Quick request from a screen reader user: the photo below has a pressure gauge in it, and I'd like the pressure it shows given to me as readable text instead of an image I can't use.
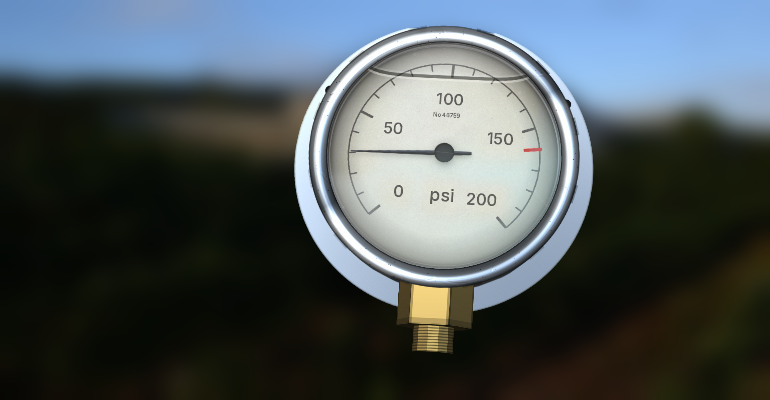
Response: 30 psi
